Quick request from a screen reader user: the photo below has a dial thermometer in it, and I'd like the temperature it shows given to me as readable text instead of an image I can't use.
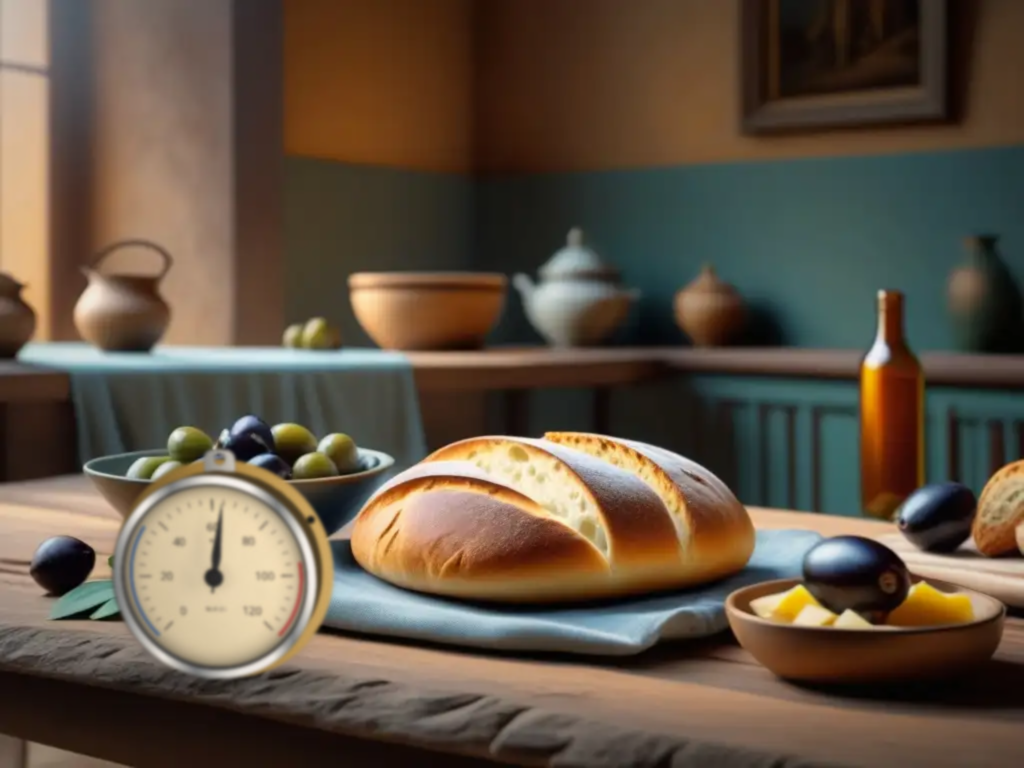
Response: 64 °C
